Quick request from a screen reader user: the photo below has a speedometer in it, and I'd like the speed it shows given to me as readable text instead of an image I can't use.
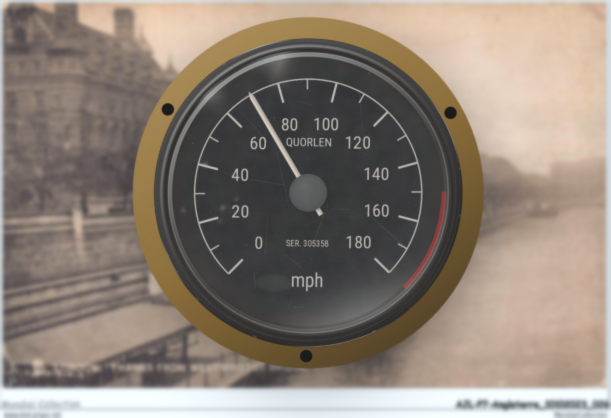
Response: 70 mph
